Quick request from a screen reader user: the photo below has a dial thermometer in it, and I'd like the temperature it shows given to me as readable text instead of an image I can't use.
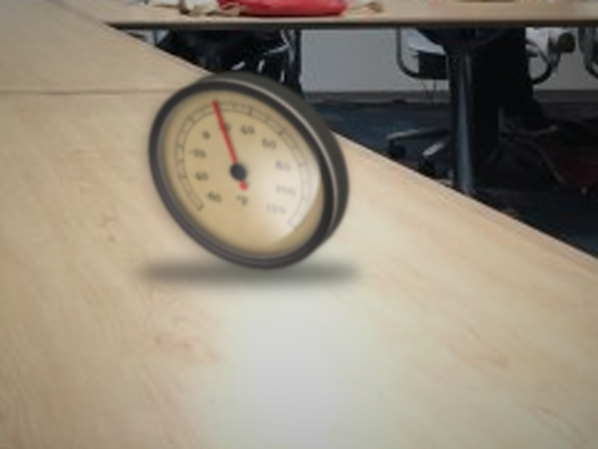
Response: 20 °F
